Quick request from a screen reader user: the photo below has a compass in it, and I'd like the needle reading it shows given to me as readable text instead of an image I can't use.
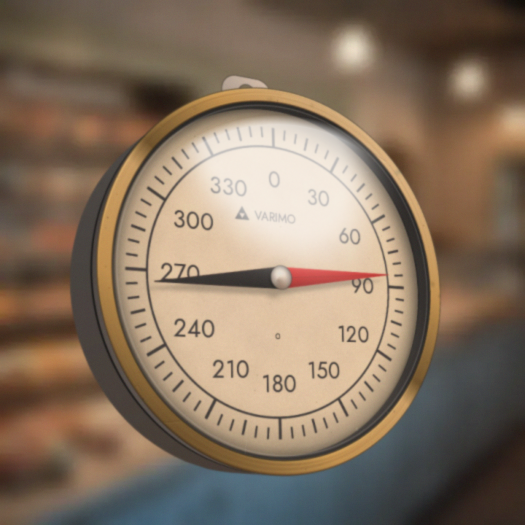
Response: 85 °
